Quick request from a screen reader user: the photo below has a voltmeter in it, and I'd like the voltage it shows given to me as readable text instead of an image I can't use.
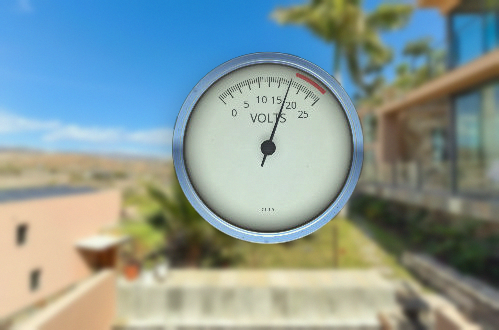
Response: 17.5 V
